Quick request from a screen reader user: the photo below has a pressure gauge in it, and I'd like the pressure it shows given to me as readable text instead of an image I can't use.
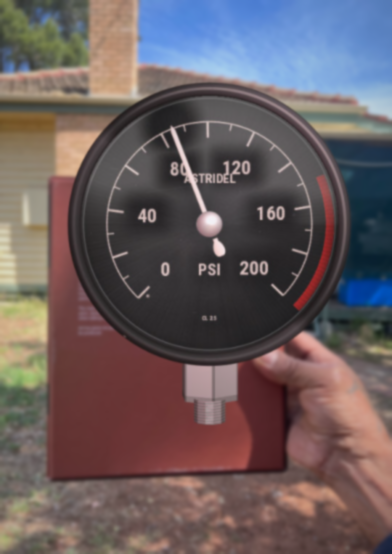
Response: 85 psi
